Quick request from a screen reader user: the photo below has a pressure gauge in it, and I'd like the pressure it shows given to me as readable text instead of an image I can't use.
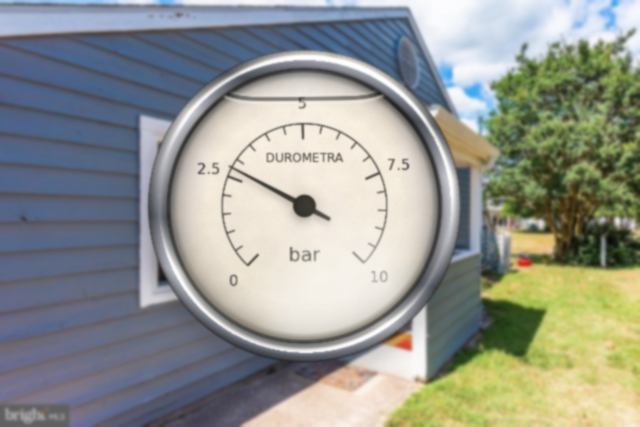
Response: 2.75 bar
